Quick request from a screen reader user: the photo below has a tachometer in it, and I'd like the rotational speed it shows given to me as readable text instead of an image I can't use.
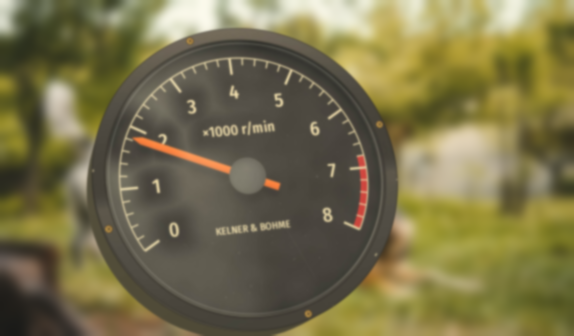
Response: 1800 rpm
